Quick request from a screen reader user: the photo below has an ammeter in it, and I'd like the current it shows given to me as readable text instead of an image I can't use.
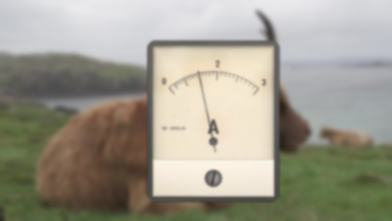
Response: 1.5 A
